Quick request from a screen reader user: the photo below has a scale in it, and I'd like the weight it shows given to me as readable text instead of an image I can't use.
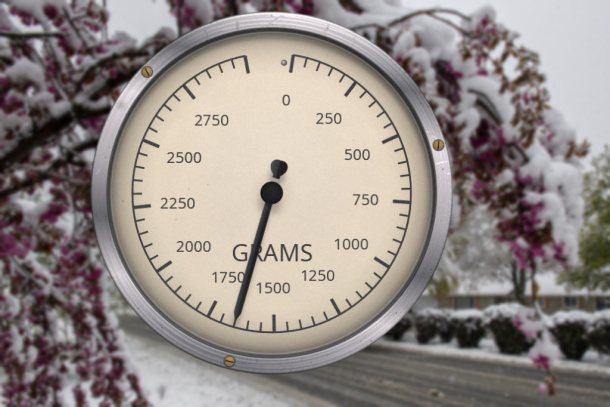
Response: 1650 g
